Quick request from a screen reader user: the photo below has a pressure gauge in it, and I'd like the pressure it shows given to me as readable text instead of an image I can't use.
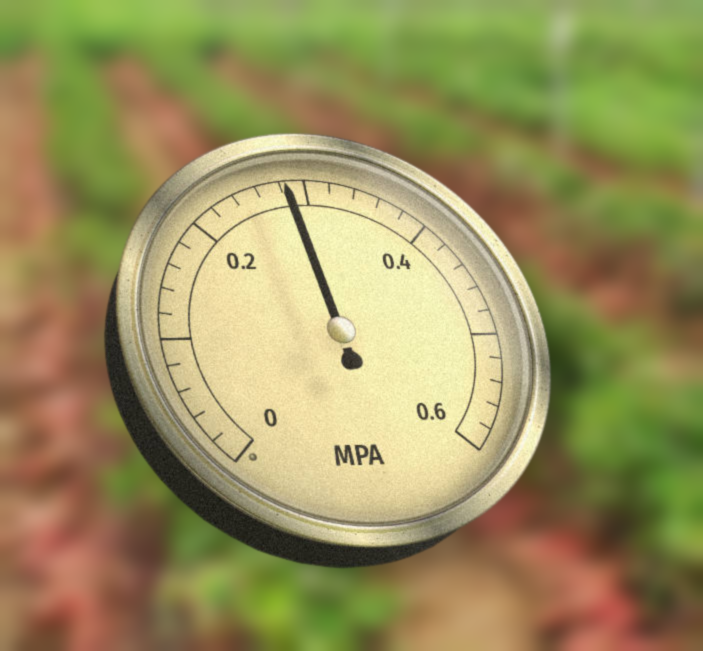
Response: 0.28 MPa
